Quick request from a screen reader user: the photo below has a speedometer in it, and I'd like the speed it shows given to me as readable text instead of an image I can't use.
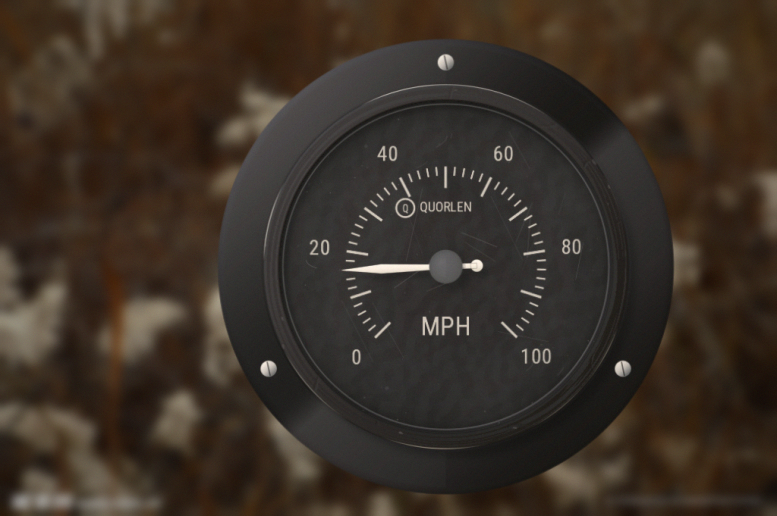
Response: 16 mph
